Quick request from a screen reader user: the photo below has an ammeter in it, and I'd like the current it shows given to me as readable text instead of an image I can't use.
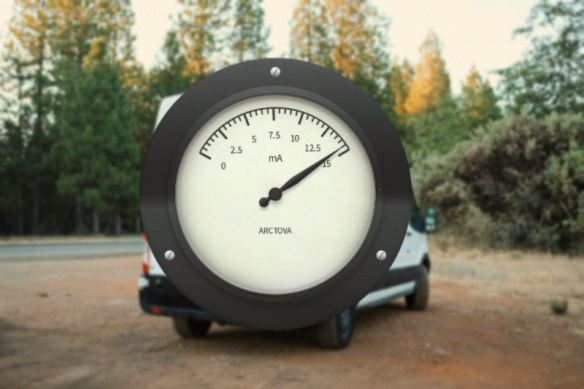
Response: 14.5 mA
